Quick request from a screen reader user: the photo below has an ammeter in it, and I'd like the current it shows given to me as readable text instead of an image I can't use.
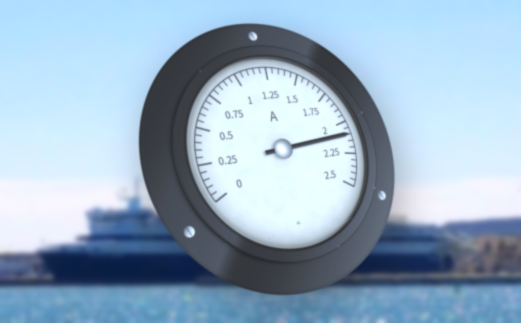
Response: 2.1 A
